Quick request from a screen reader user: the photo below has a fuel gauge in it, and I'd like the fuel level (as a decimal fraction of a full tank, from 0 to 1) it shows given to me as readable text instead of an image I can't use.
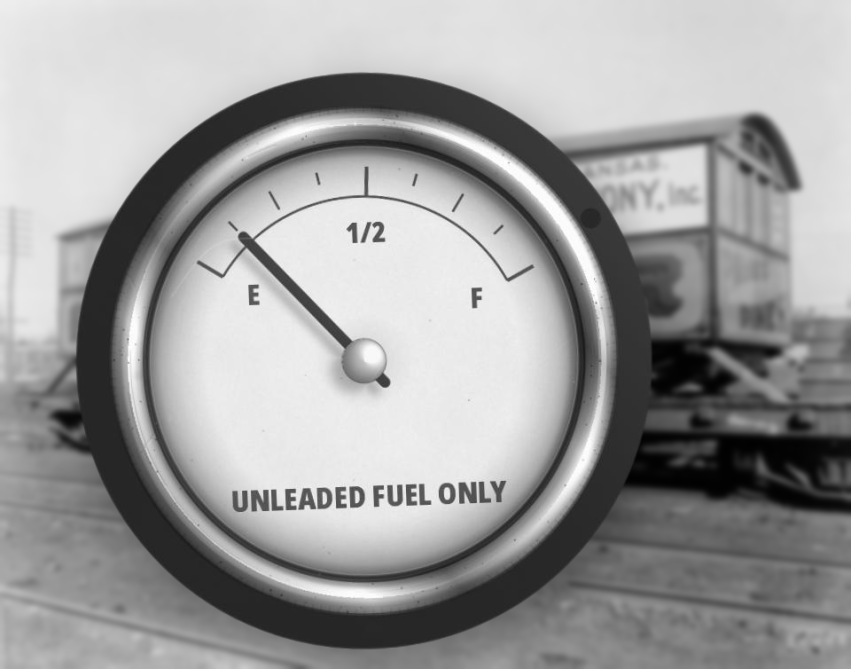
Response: 0.125
